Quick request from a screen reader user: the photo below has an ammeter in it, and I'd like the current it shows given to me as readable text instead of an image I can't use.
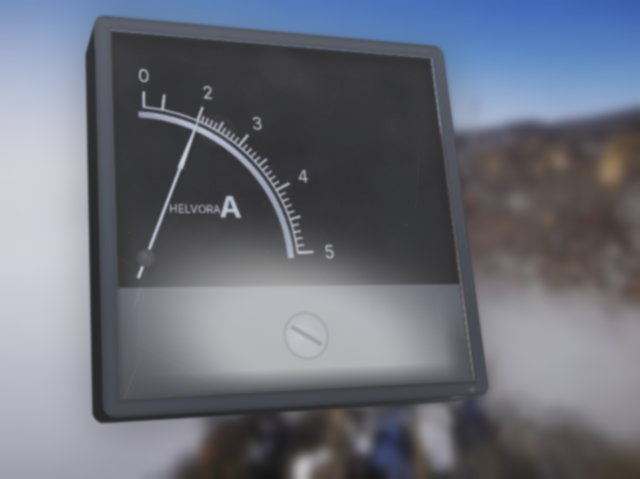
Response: 2 A
